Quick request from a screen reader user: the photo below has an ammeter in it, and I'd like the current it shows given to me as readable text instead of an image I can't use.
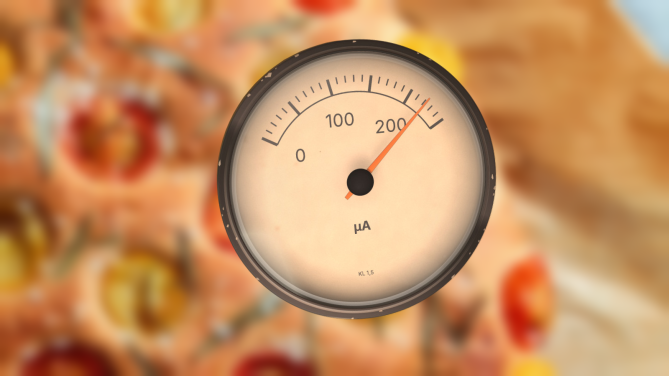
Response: 220 µA
